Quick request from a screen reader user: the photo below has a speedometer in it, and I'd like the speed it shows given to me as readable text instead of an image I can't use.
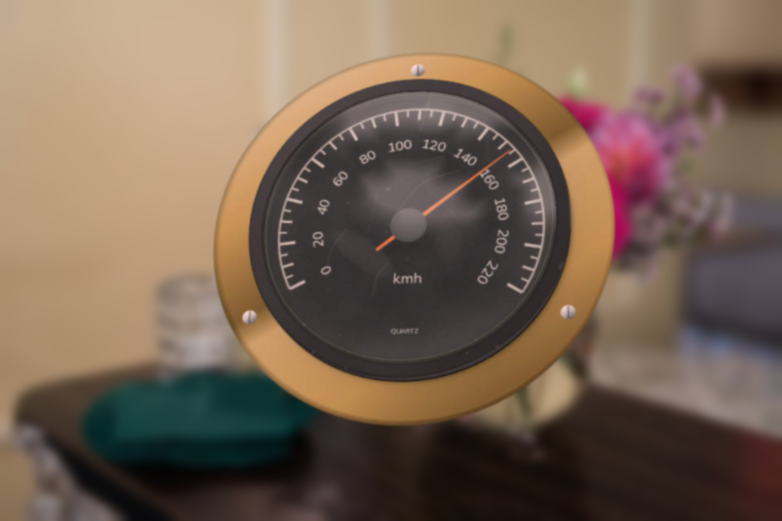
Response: 155 km/h
